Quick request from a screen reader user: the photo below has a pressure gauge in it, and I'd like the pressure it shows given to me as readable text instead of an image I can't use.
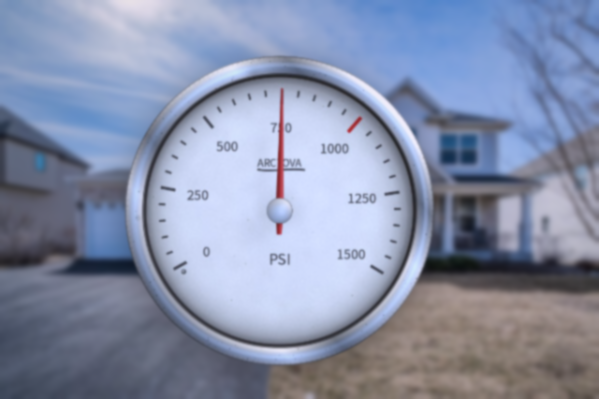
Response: 750 psi
